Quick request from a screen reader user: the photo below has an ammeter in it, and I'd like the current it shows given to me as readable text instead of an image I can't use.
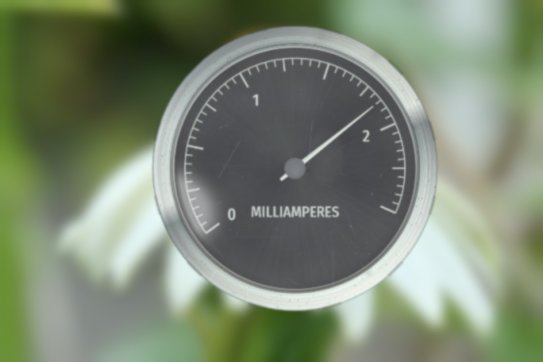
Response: 1.85 mA
